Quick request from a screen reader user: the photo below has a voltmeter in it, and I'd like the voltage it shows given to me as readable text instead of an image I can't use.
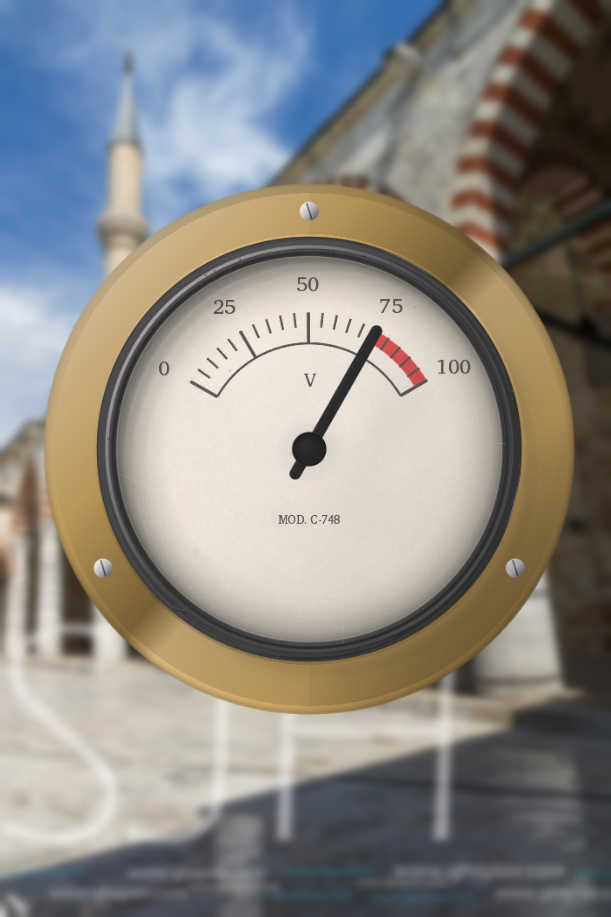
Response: 75 V
